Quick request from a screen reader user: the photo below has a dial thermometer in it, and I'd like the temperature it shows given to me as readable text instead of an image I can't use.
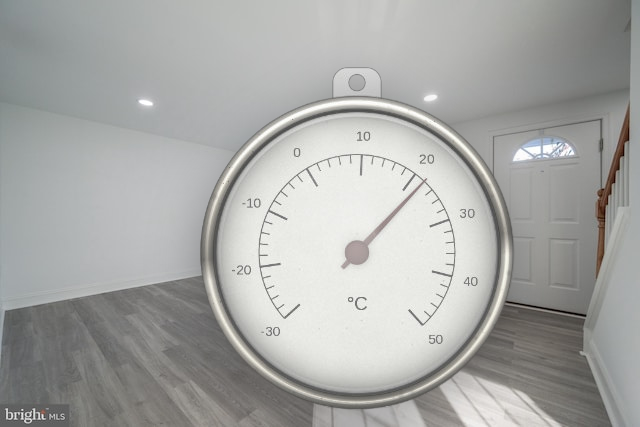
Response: 22 °C
